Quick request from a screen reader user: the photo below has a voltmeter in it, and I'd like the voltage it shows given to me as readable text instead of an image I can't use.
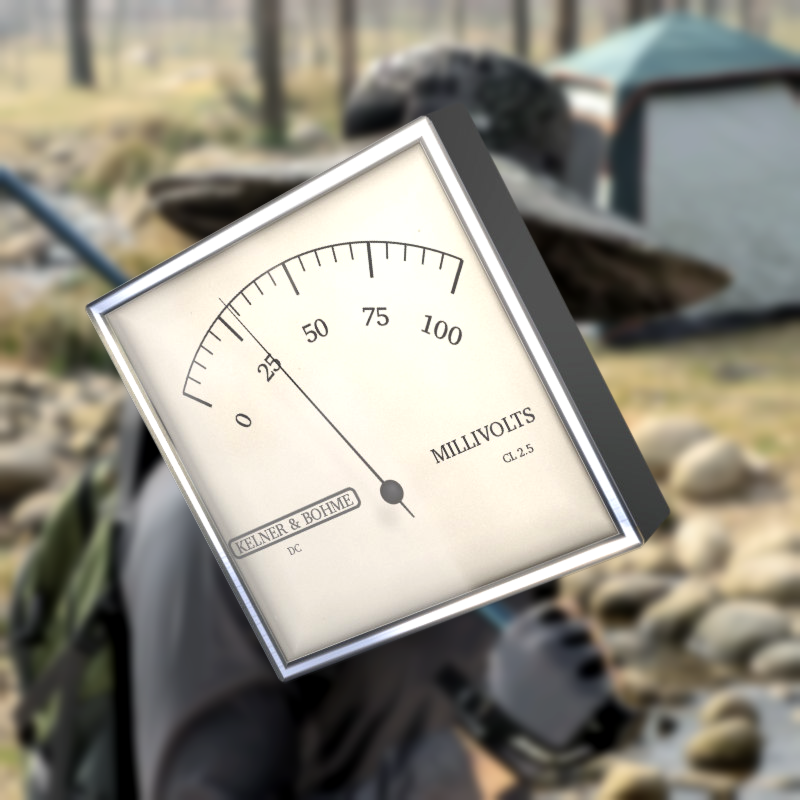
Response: 30 mV
